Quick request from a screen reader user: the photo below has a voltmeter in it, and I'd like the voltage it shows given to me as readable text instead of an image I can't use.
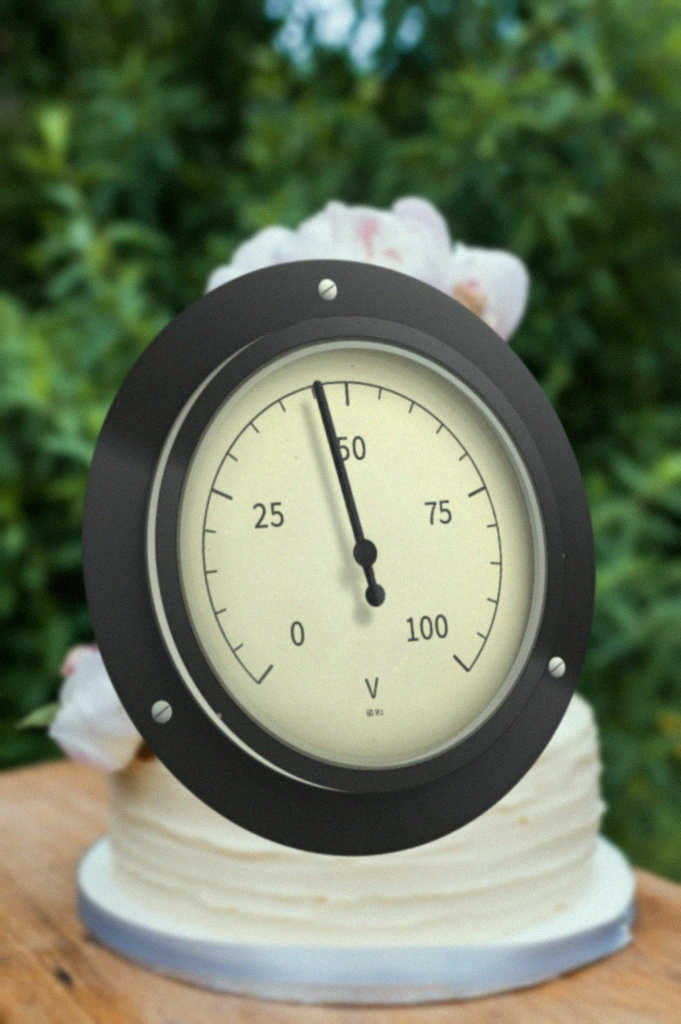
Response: 45 V
